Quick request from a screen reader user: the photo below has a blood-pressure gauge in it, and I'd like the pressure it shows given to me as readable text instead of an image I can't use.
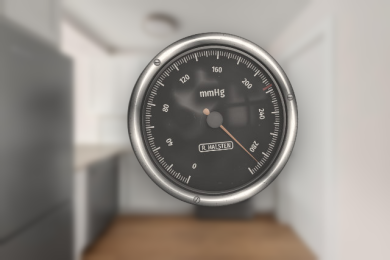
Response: 290 mmHg
